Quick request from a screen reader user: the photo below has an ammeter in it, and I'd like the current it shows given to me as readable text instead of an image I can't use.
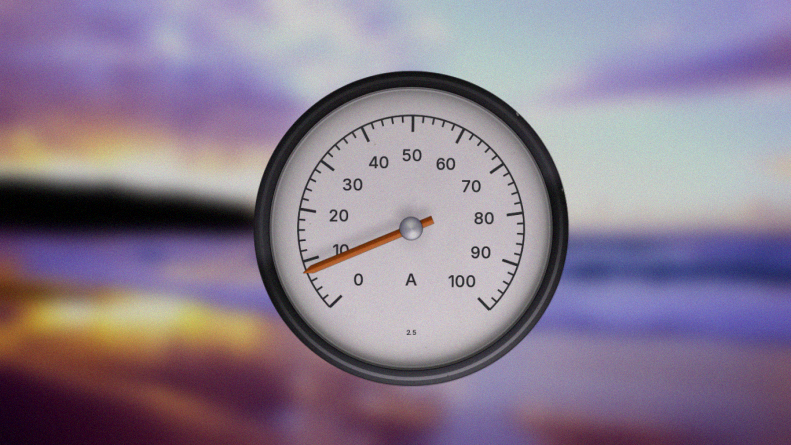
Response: 8 A
